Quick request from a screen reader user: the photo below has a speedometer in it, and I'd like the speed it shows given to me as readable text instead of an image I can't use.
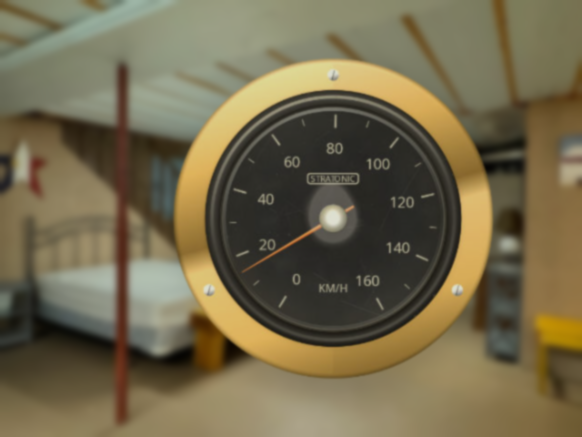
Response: 15 km/h
